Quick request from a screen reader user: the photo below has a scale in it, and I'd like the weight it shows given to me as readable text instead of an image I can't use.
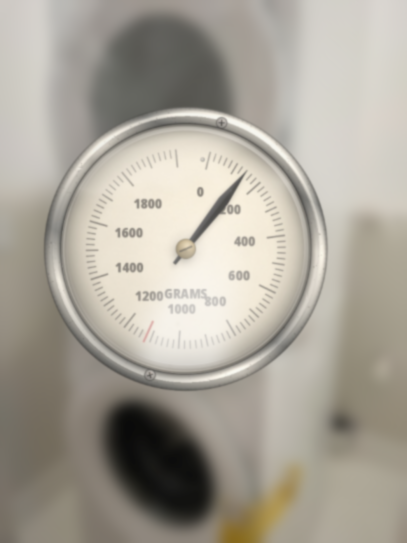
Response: 140 g
